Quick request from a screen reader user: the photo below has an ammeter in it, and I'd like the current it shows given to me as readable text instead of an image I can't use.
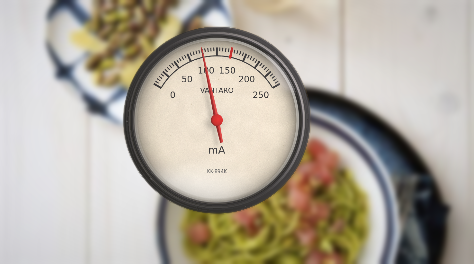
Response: 100 mA
